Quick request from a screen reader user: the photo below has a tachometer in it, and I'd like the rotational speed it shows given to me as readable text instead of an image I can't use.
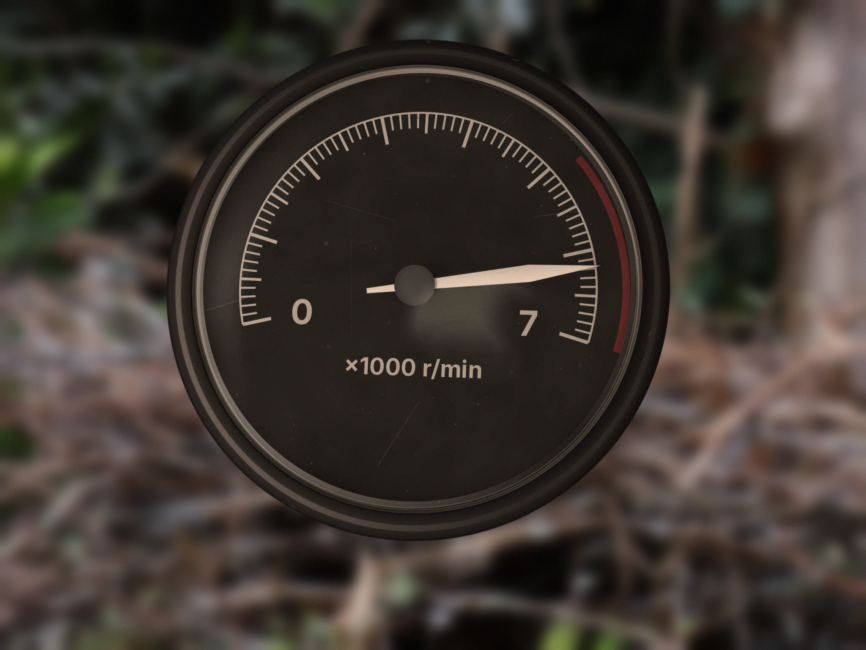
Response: 6200 rpm
